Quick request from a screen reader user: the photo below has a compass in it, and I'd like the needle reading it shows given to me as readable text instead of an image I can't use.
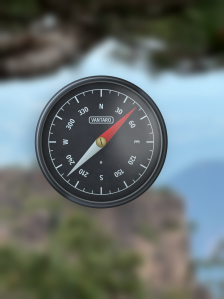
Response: 45 °
